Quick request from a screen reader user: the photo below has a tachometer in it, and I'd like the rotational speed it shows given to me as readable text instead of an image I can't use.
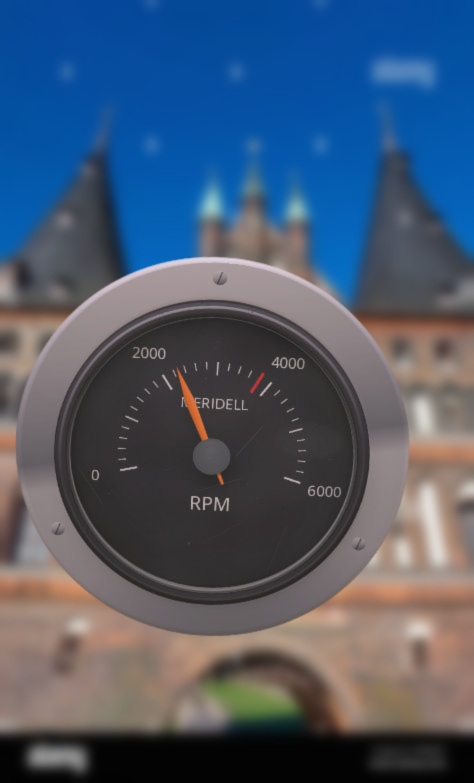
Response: 2300 rpm
